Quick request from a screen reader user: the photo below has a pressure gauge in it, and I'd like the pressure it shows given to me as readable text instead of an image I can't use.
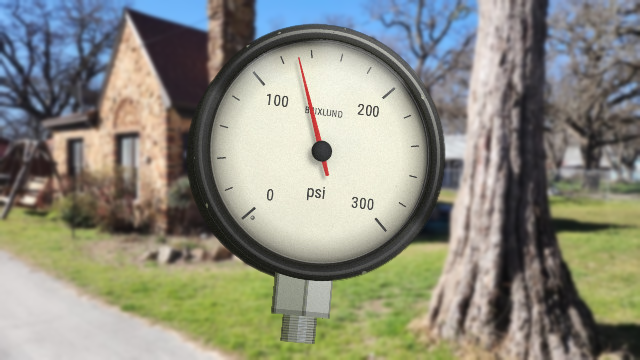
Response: 130 psi
